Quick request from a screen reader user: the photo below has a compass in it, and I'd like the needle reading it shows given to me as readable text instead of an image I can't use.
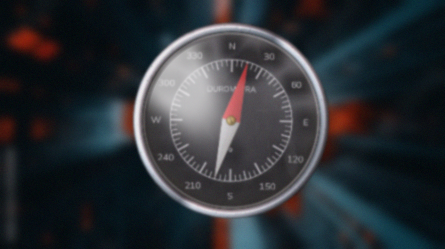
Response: 15 °
